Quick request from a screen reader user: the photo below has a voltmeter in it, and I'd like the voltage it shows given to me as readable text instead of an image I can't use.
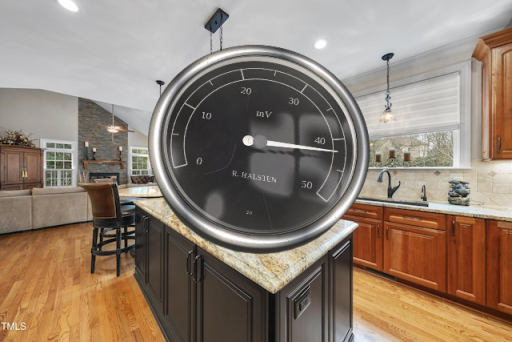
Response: 42.5 mV
